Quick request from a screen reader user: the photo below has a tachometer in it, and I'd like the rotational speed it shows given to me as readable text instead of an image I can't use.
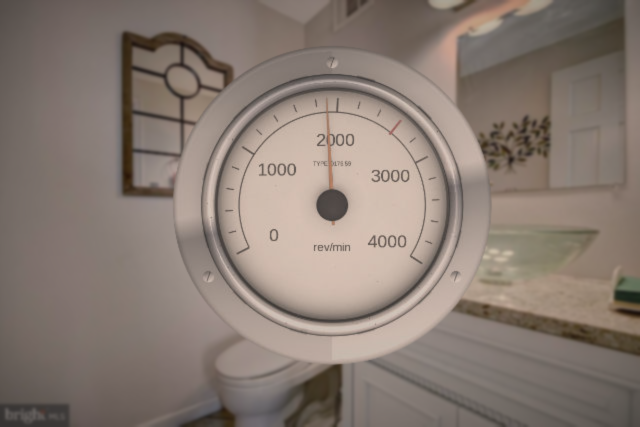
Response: 1900 rpm
